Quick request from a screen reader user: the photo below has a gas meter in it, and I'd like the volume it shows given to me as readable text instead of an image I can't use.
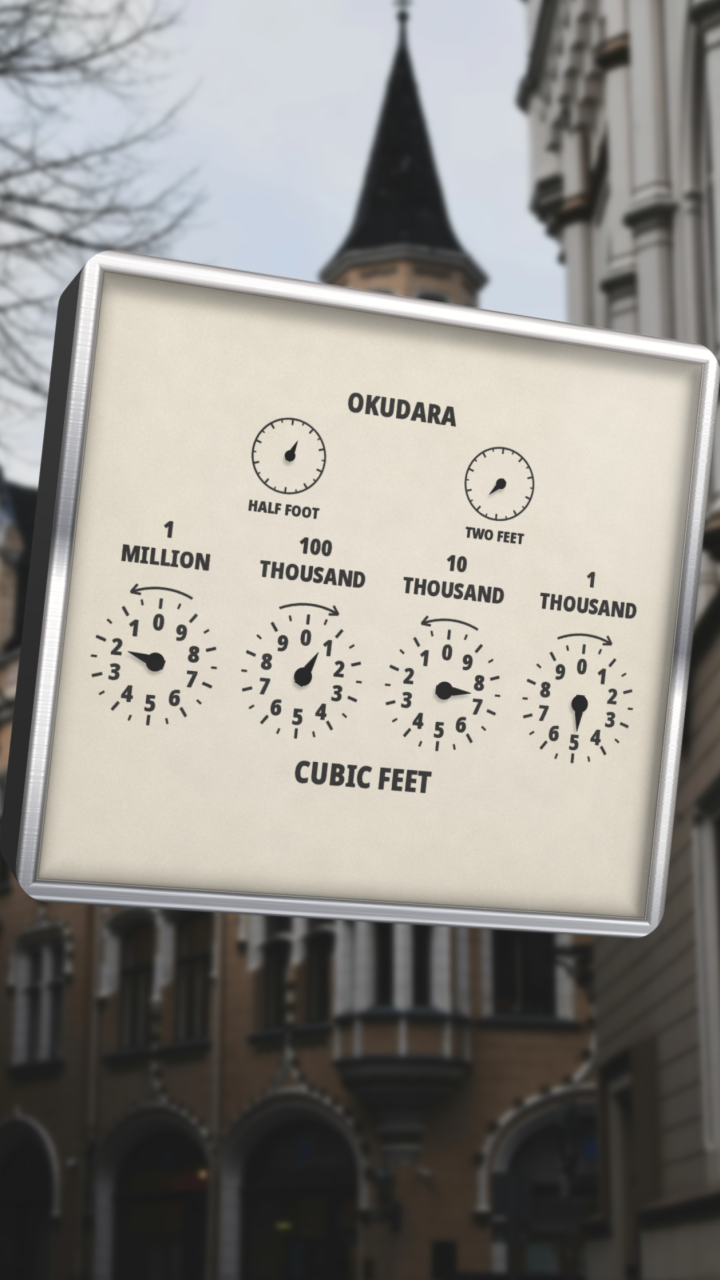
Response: 207500 ft³
